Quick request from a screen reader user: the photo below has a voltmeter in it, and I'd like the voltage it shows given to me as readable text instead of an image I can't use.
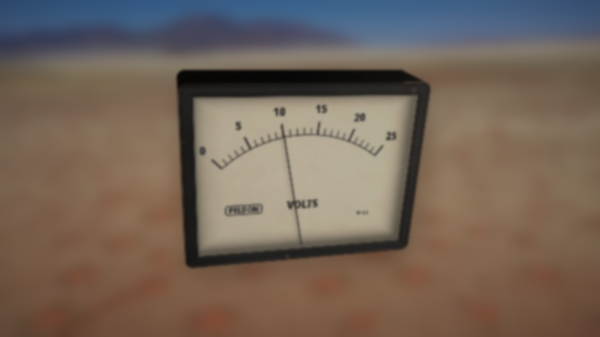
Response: 10 V
